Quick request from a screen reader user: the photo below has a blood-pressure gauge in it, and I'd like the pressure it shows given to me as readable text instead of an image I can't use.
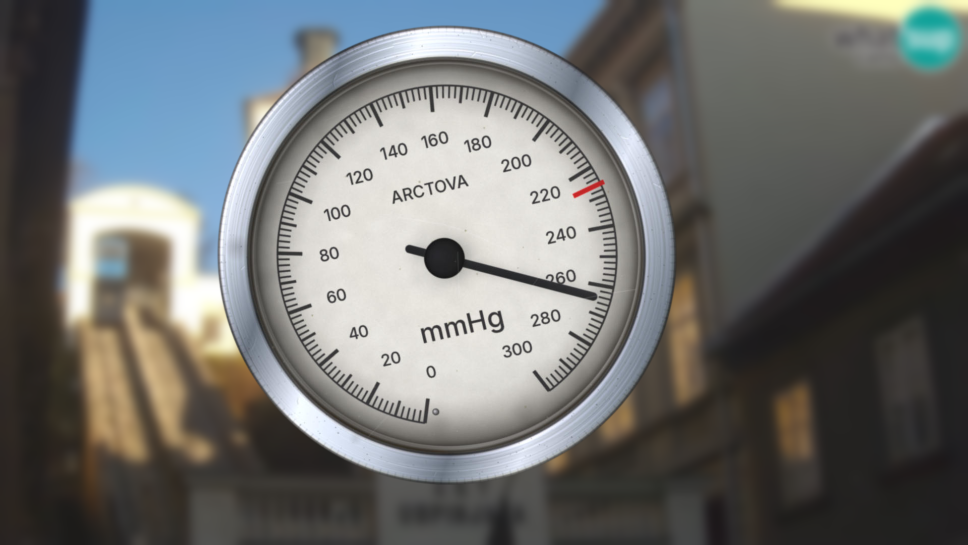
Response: 264 mmHg
